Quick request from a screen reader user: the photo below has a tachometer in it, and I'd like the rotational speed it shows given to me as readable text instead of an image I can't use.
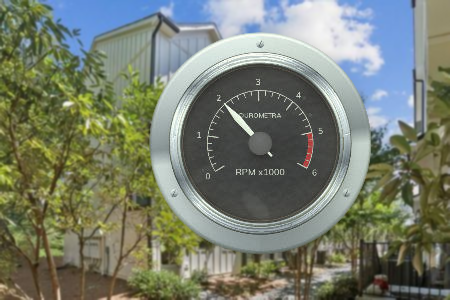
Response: 2000 rpm
